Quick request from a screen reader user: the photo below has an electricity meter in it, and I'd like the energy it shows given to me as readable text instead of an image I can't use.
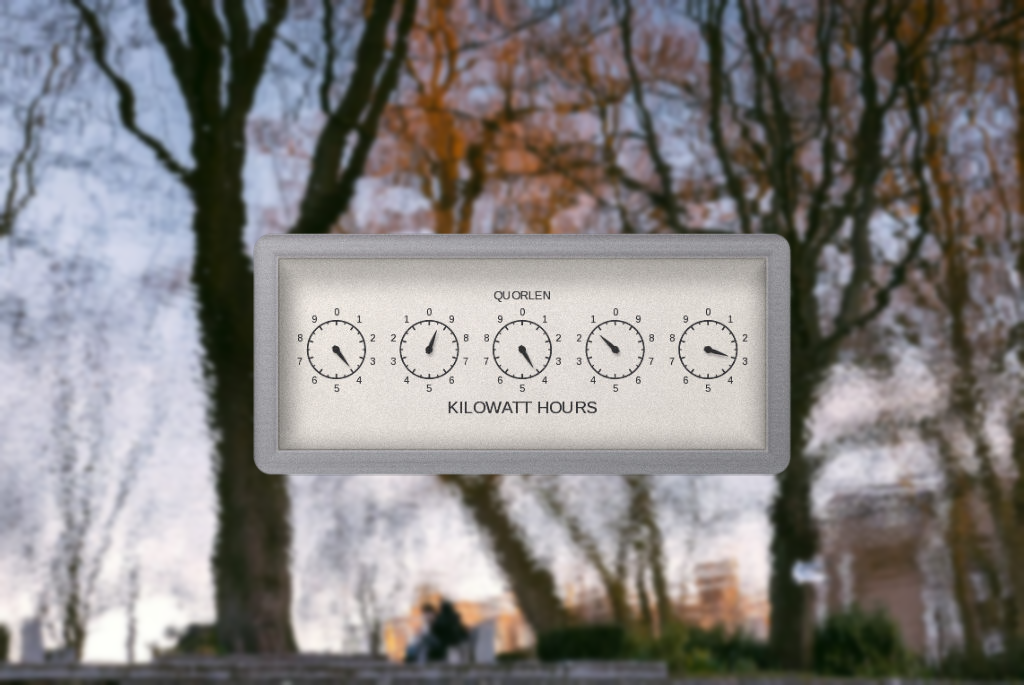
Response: 39413 kWh
